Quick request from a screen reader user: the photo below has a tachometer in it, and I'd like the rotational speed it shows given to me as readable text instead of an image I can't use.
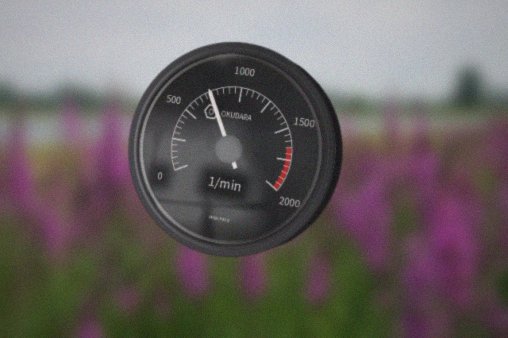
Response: 750 rpm
